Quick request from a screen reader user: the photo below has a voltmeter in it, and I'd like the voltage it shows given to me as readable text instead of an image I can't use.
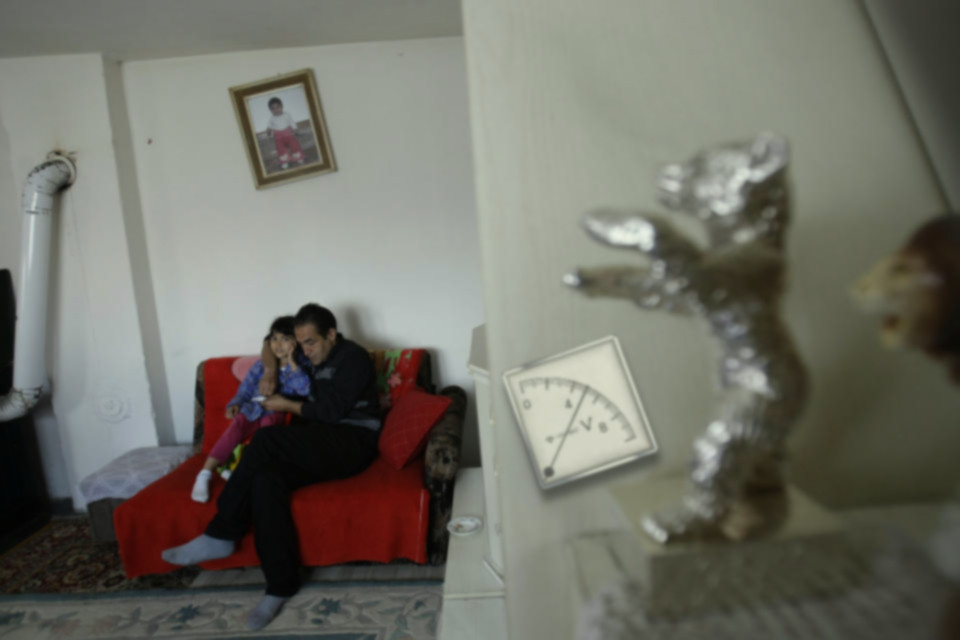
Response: 5 V
